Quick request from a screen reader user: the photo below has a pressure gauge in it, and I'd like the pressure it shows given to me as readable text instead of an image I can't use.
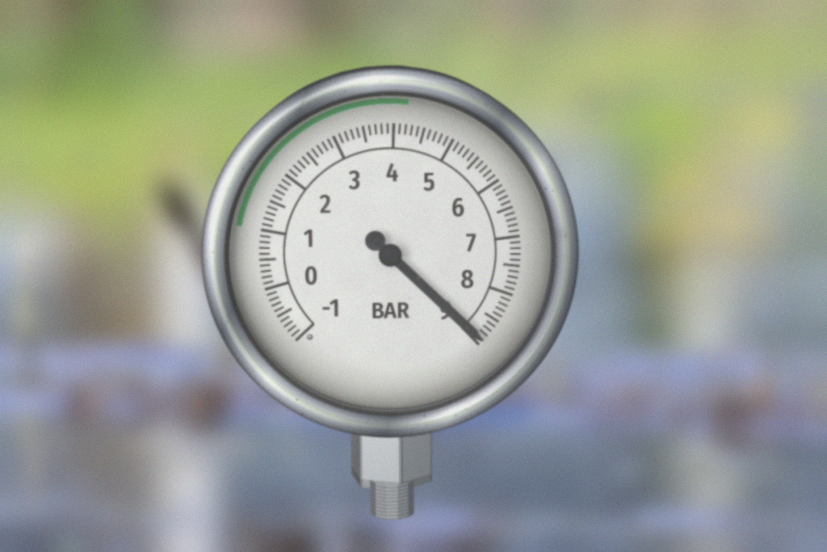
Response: 8.9 bar
